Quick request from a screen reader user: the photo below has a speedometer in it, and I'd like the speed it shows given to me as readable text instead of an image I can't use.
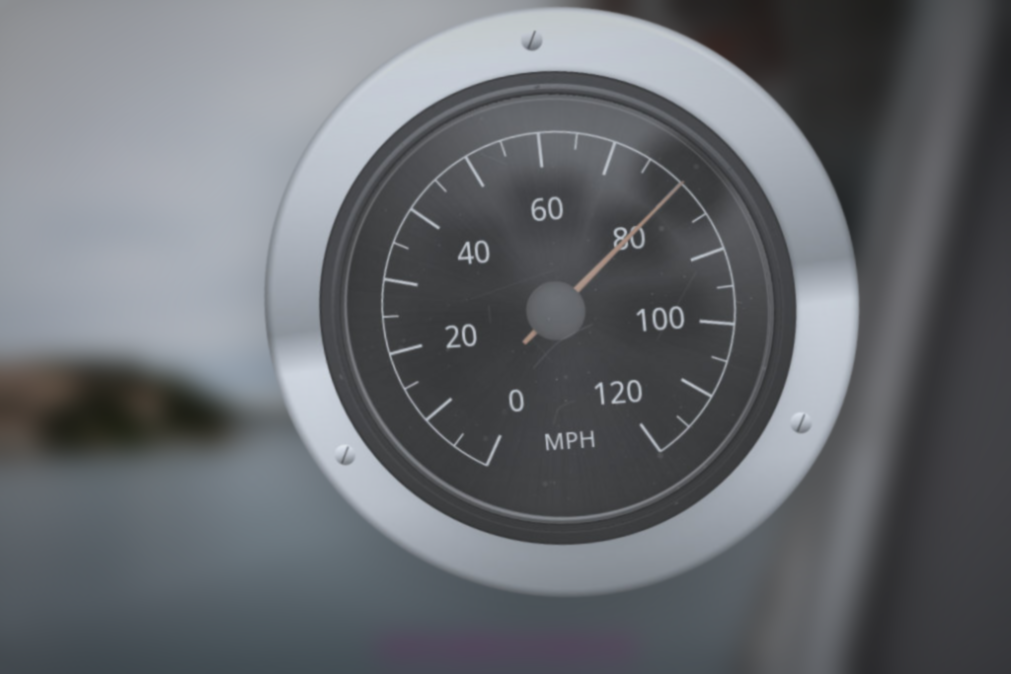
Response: 80 mph
